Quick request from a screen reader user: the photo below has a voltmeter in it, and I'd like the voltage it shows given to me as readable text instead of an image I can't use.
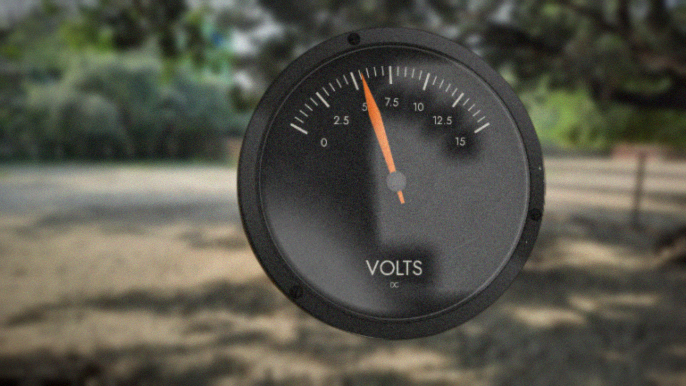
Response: 5.5 V
